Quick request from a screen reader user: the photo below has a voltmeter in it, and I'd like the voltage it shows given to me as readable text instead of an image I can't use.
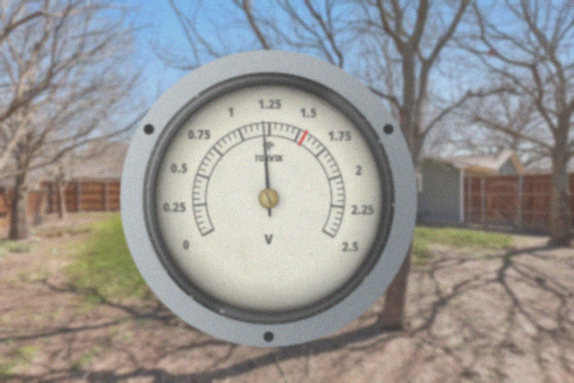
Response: 1.2 V
